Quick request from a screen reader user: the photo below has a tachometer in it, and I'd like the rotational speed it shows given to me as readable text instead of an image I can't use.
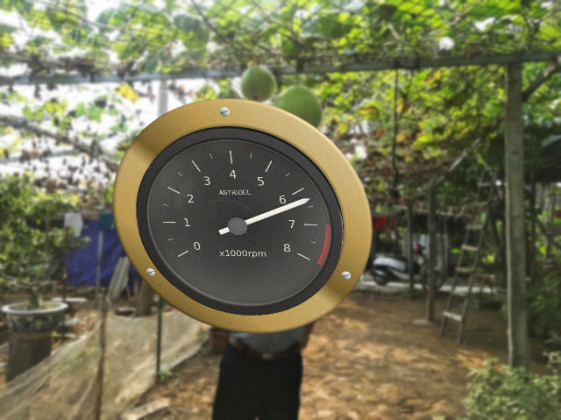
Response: 6250 rpm
